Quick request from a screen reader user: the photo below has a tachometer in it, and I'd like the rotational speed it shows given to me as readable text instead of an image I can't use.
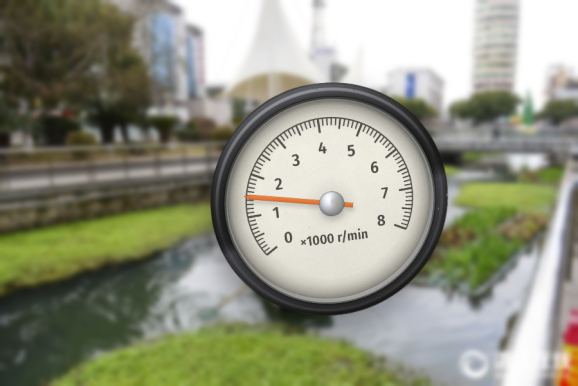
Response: 1500 rpm
